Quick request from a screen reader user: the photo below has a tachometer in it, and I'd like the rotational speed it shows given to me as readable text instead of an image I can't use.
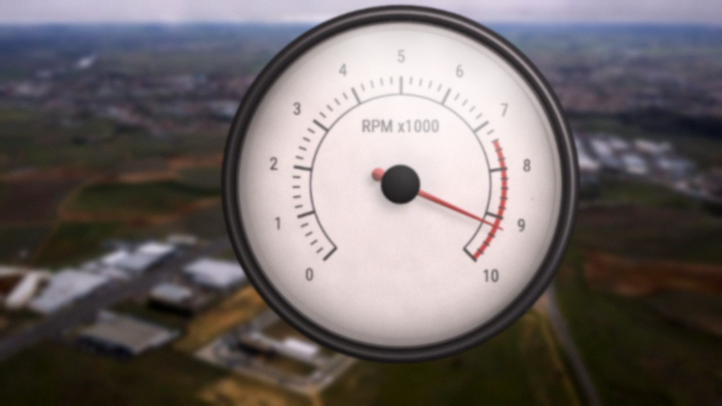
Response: 9200 rpm
